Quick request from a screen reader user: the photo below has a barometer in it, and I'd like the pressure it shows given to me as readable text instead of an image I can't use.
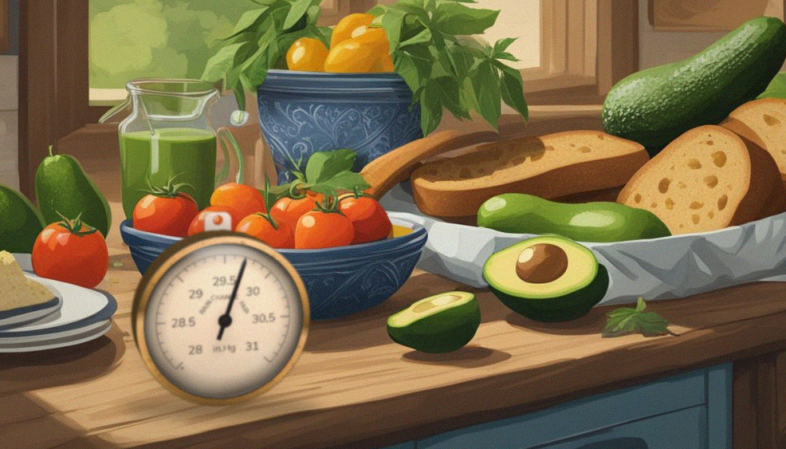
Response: 29.7 inHg
